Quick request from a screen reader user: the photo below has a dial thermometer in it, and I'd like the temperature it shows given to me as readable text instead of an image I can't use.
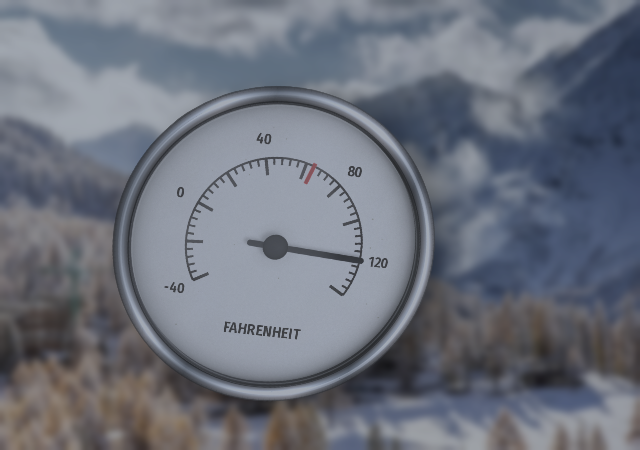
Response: 120 °F
